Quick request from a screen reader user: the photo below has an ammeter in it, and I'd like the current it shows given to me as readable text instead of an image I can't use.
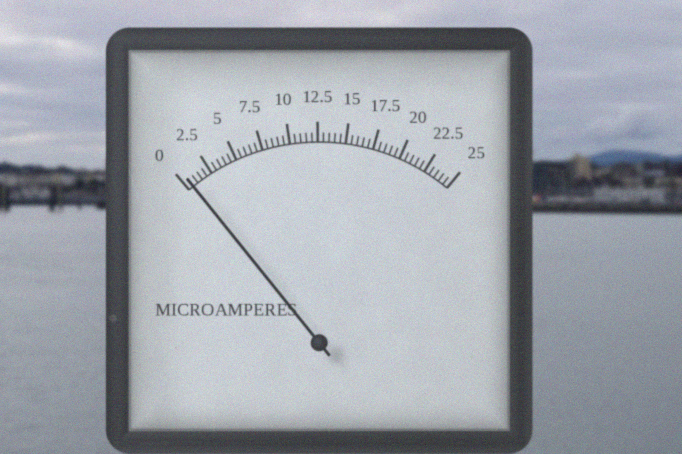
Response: 0.5 µA
